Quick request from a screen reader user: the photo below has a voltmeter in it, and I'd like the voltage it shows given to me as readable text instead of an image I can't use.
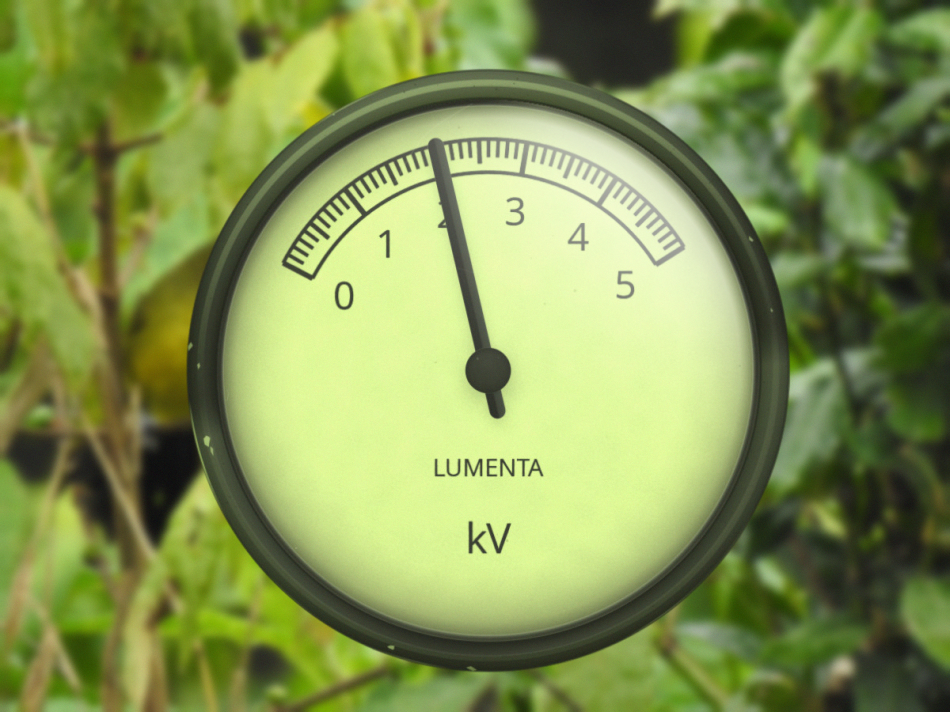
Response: 2.05 kV
